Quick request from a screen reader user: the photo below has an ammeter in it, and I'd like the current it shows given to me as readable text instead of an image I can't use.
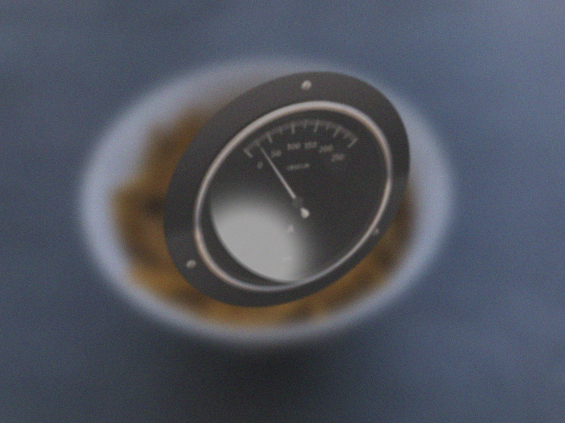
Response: 25 A
